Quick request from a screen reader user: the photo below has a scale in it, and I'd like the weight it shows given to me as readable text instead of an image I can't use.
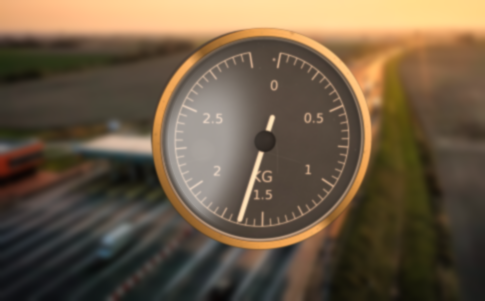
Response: 1.65 kg
